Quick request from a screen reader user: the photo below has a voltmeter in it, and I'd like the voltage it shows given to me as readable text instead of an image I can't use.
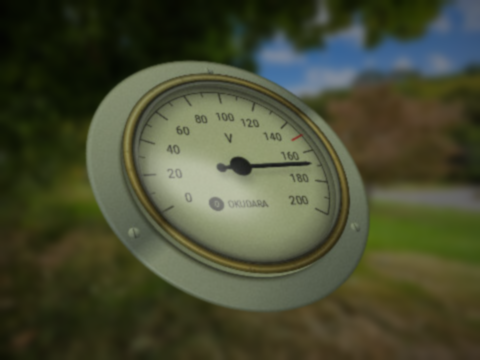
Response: 170 V
